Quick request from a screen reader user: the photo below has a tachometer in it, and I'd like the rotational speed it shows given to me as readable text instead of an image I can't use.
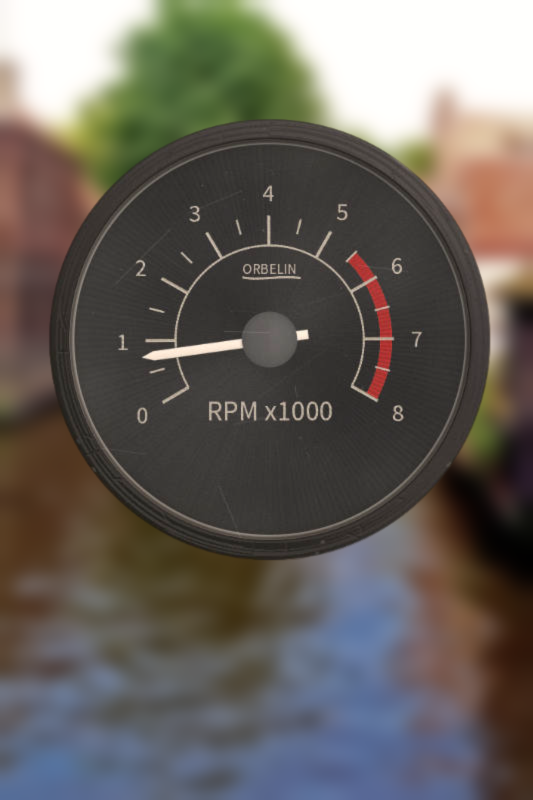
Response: 750 rpm
